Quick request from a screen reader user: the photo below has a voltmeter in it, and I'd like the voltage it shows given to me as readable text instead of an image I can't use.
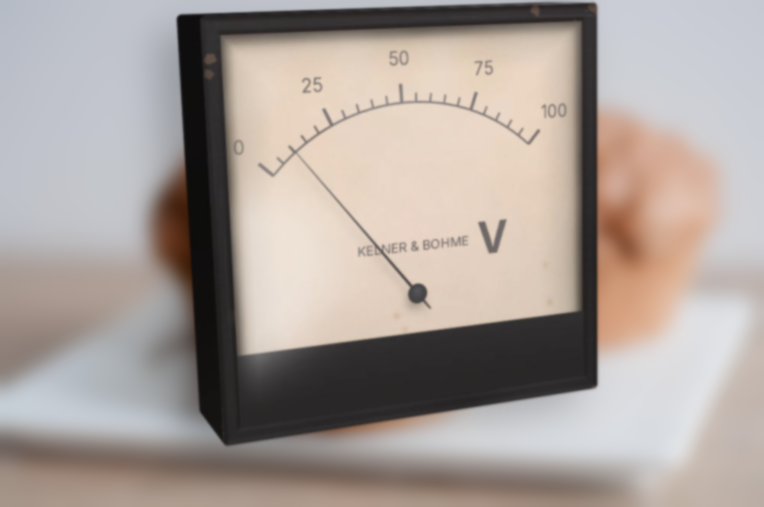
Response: 10 V
